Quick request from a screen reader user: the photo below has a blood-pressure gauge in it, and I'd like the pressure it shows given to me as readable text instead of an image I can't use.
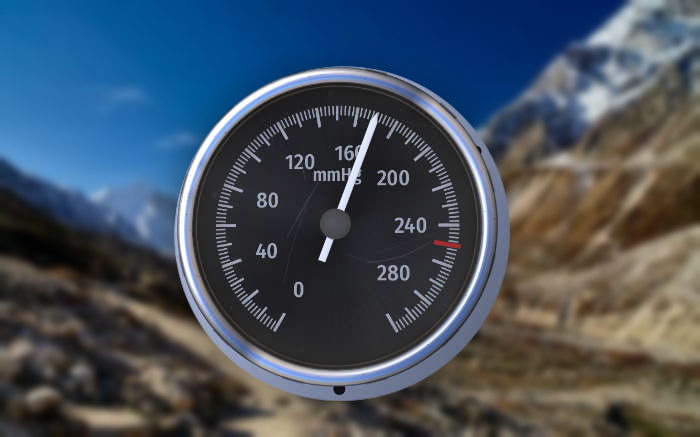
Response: 170 mmHg
